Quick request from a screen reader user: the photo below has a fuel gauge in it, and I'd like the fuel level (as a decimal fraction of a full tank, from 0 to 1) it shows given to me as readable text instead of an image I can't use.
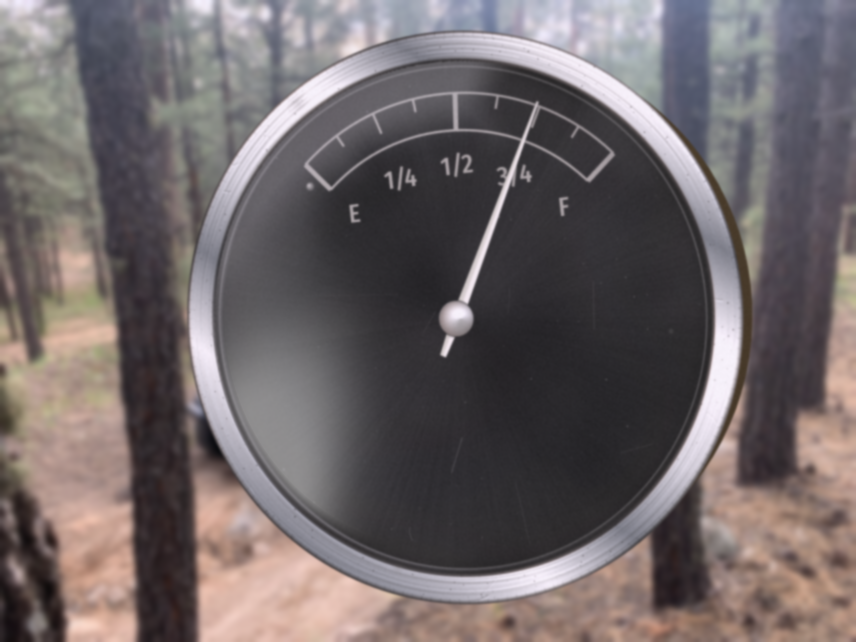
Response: 0.75
